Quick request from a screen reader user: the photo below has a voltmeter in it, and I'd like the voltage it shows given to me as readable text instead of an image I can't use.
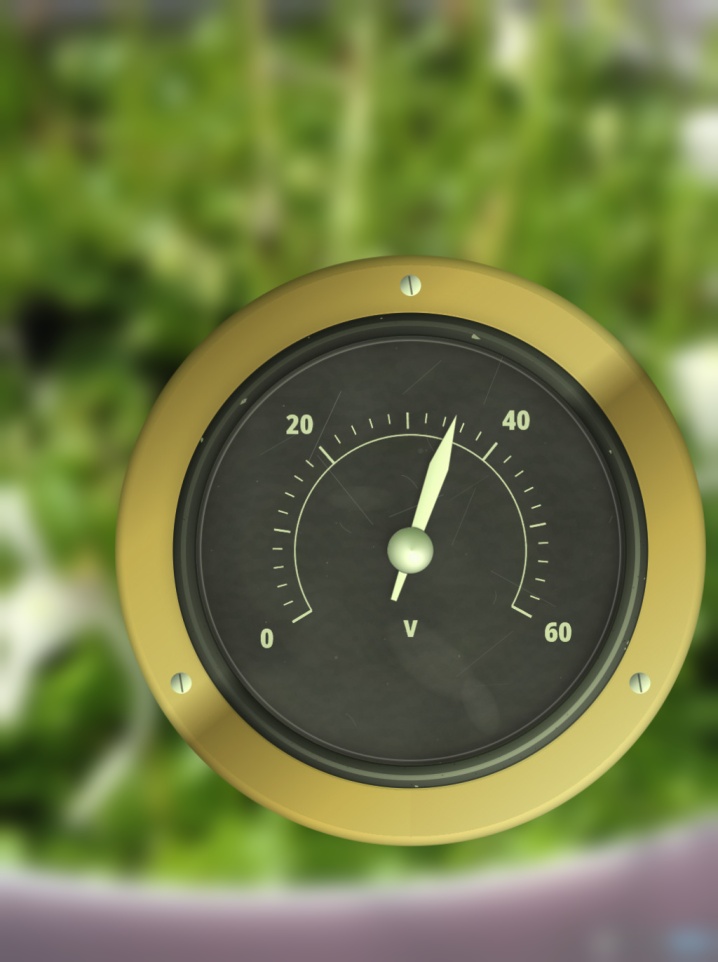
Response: 35 V
